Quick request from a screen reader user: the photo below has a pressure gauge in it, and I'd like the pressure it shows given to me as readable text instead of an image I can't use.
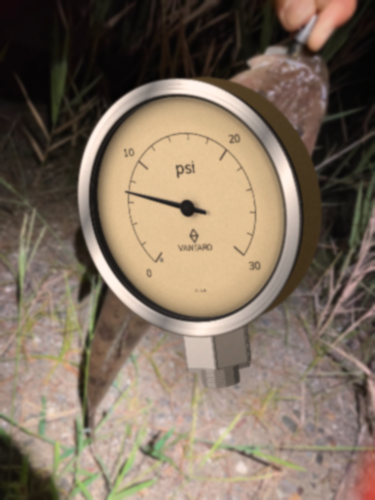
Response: 7 psi
